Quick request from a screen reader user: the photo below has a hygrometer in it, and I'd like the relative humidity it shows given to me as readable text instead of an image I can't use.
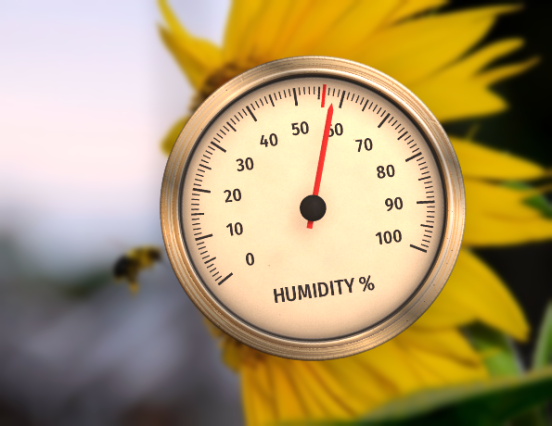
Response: 58 %
